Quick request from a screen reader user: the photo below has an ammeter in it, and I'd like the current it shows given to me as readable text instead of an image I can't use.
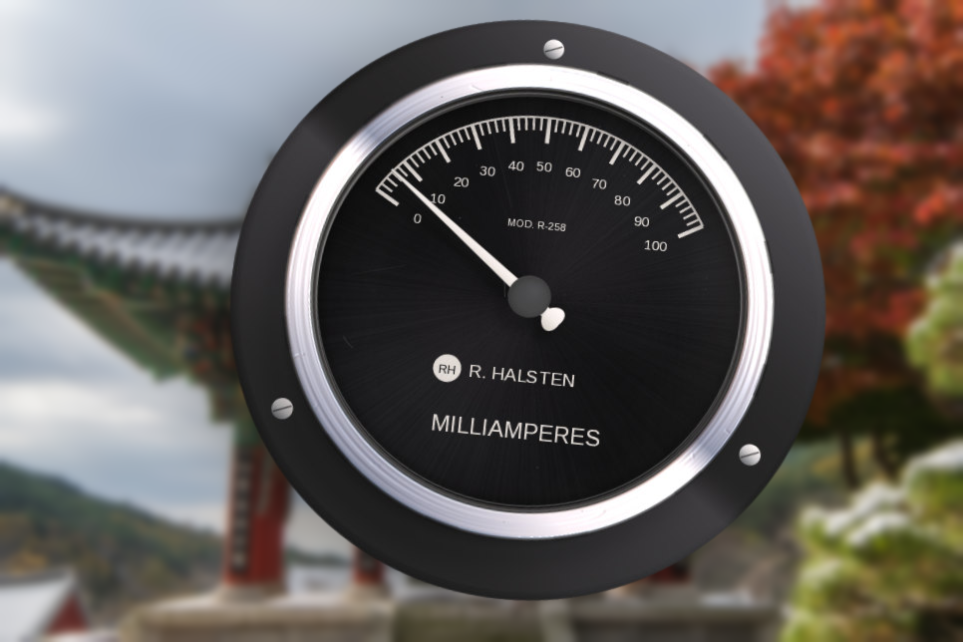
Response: 6 mA
